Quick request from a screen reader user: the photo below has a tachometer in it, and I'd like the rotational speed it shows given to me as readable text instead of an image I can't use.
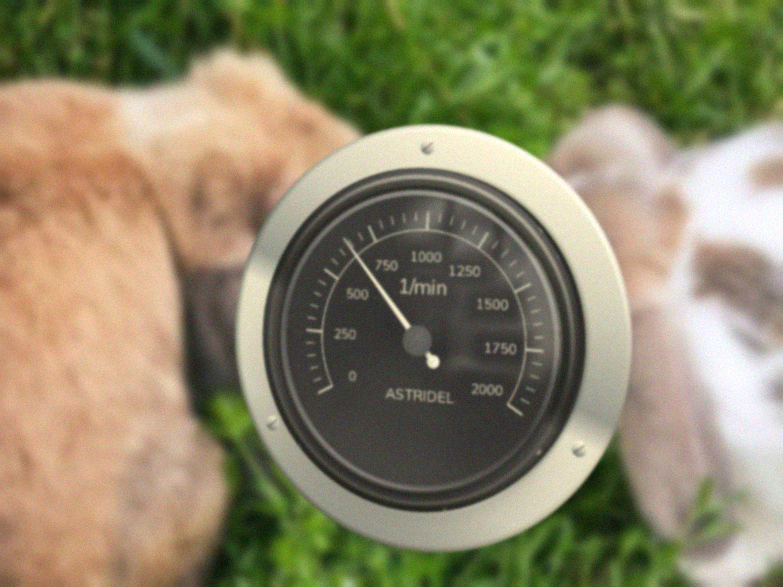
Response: 650 rpm
